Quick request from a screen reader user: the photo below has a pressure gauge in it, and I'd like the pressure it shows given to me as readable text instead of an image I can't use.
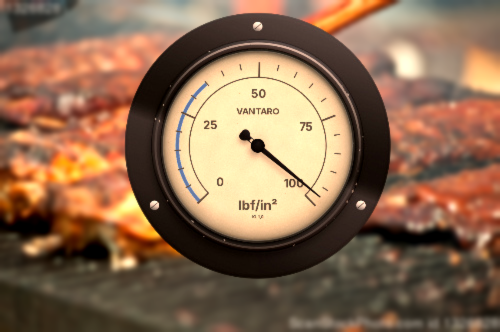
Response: 97.5 psi
